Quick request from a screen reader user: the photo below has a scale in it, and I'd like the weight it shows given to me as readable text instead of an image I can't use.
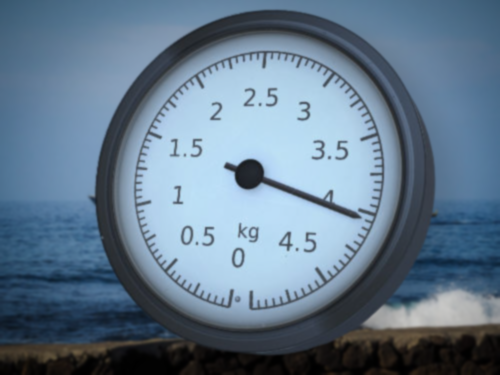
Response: 4.05 kg
